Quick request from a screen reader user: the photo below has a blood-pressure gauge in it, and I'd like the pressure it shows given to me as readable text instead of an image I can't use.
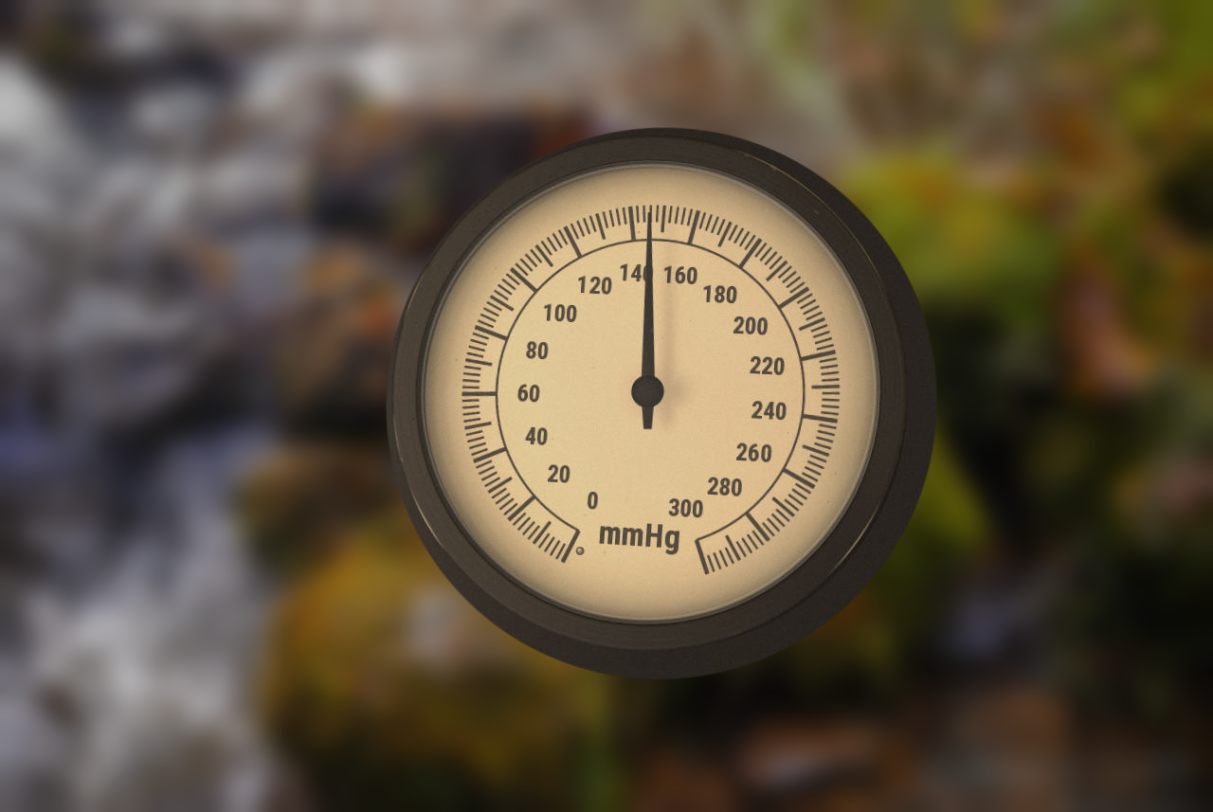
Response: 146 mmHg
